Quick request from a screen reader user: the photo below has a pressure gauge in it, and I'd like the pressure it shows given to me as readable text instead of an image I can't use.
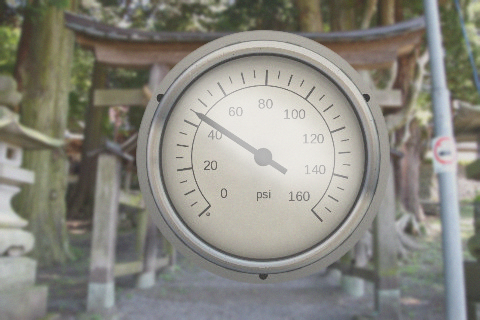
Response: 45 psi
